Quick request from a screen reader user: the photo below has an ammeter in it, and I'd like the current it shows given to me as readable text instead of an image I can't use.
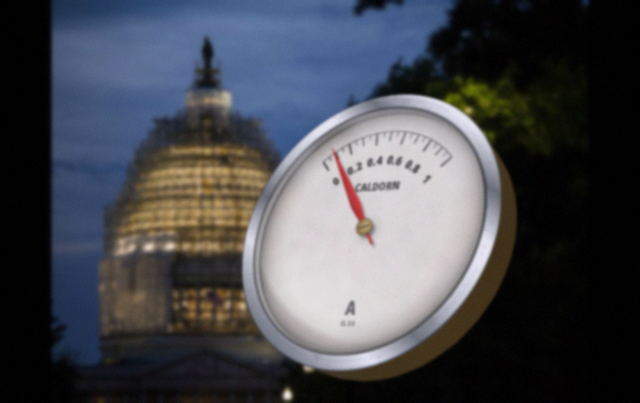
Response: 0.1 A
